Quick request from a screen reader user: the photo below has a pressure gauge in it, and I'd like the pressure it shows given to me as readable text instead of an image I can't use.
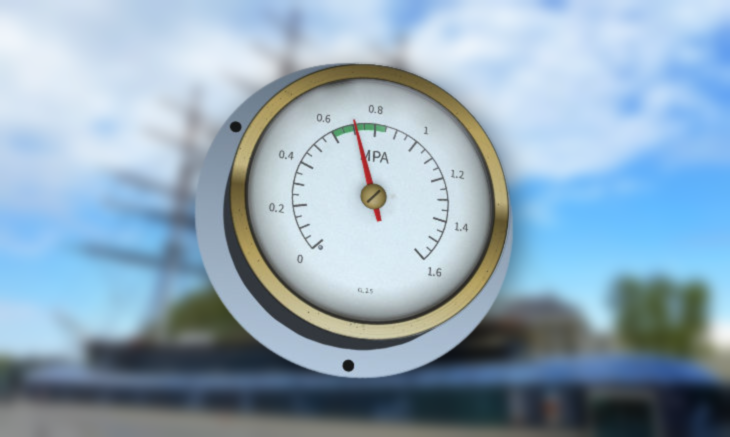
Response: 0.7 MPa
